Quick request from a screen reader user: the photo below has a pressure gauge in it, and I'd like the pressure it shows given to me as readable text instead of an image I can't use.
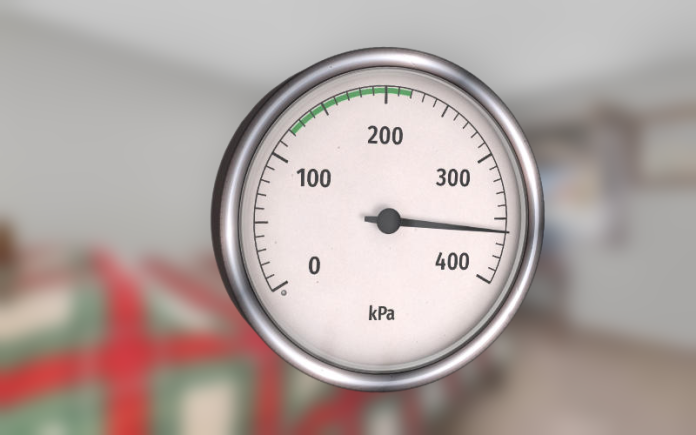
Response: 360 kPa
